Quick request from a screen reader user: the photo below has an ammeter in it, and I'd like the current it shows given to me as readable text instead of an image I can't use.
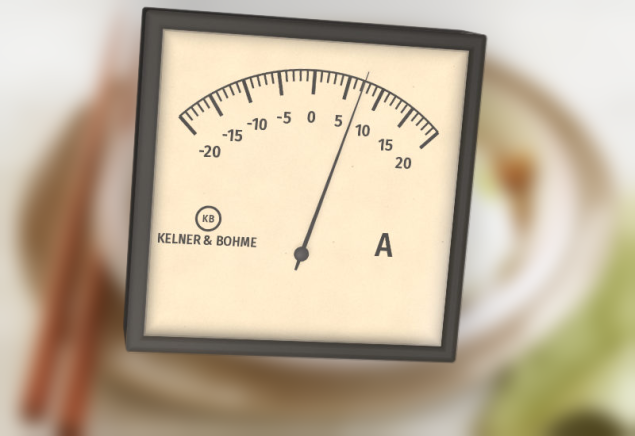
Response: 7 A
